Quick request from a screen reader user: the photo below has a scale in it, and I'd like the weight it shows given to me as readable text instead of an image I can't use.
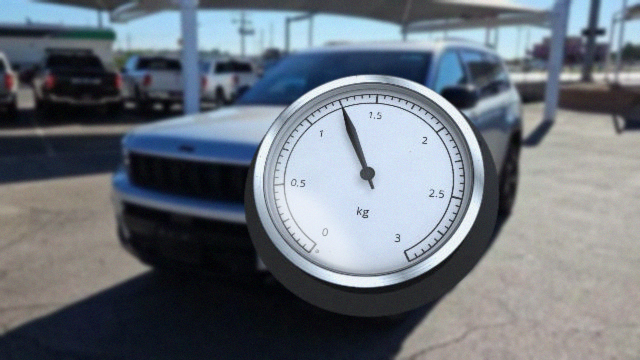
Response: 1.25 kg
